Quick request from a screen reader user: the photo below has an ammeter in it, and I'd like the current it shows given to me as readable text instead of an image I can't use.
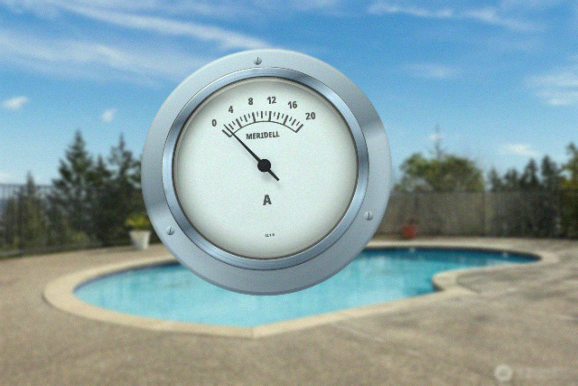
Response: 1 A
